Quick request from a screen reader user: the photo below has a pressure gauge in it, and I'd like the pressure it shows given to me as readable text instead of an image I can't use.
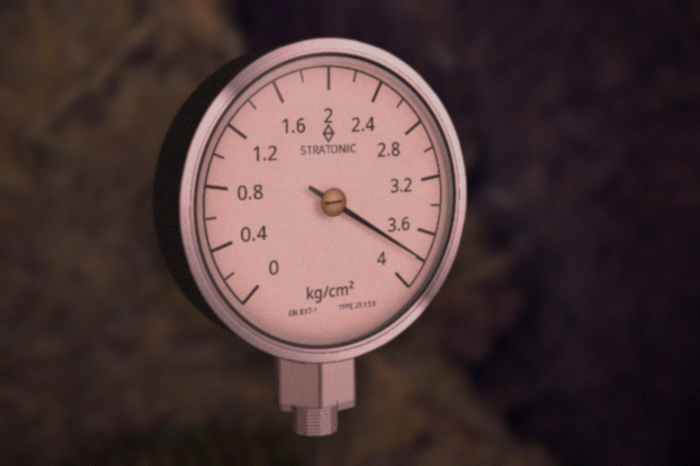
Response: 3.8 kg/cm²
